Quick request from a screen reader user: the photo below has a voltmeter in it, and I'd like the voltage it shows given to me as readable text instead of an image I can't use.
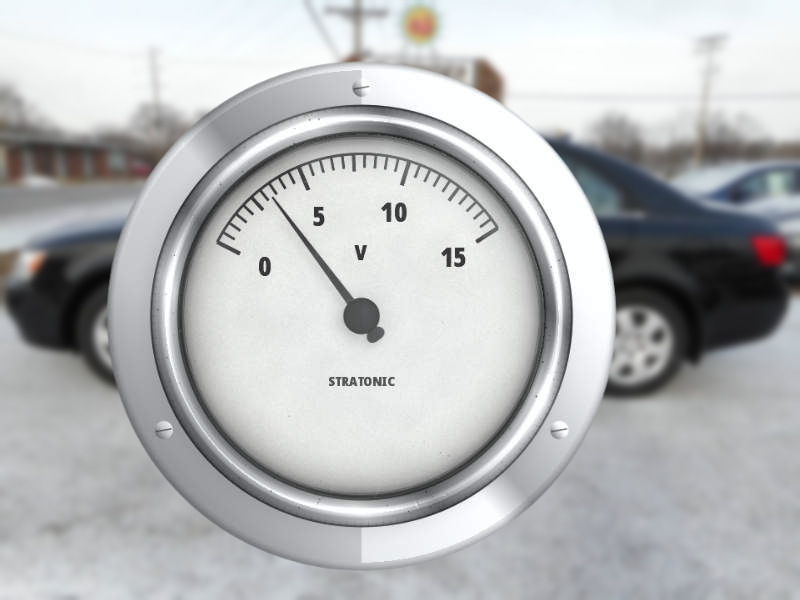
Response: 3.25 V
